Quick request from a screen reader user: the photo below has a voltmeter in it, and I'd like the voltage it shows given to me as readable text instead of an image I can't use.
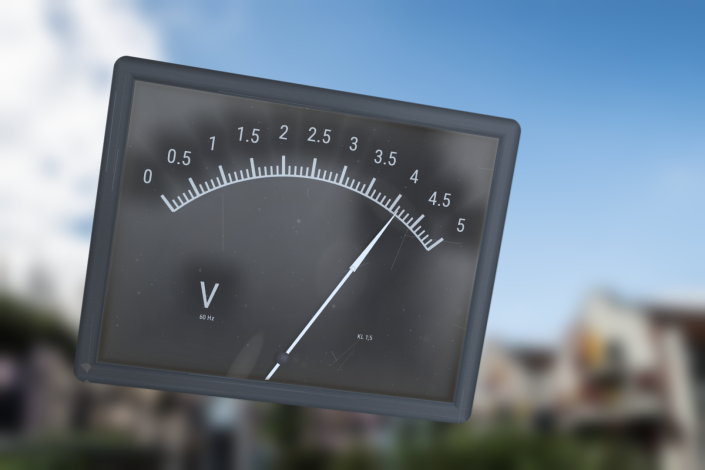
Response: 4.1 V
